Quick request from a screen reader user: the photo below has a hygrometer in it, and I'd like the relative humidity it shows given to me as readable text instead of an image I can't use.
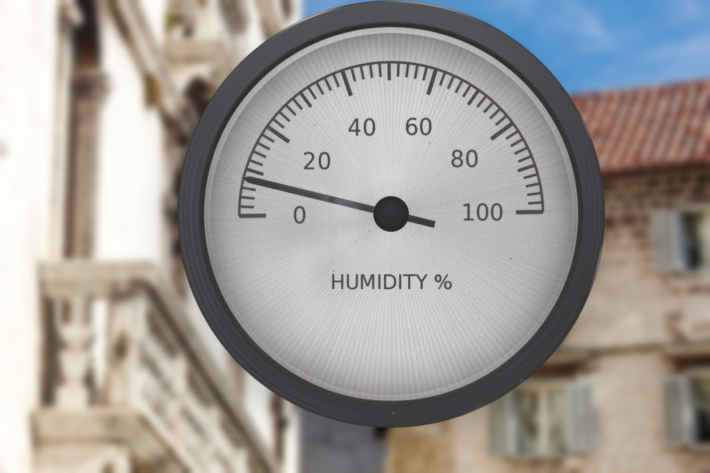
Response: 8 %
